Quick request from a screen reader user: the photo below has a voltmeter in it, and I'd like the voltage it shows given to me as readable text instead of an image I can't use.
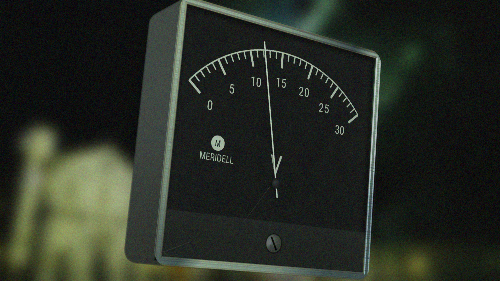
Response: 12 V
